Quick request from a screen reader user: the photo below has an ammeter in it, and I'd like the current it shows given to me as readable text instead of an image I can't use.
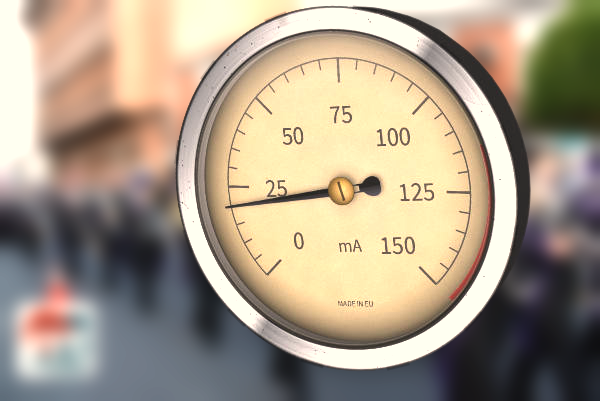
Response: 20 mA
